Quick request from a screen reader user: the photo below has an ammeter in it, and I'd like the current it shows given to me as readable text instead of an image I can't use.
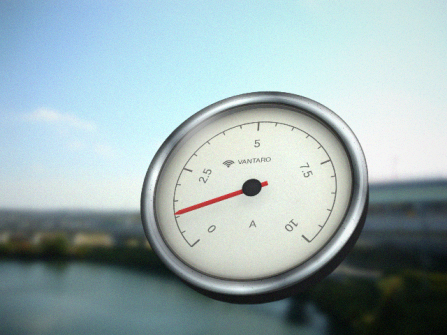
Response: 1 A
